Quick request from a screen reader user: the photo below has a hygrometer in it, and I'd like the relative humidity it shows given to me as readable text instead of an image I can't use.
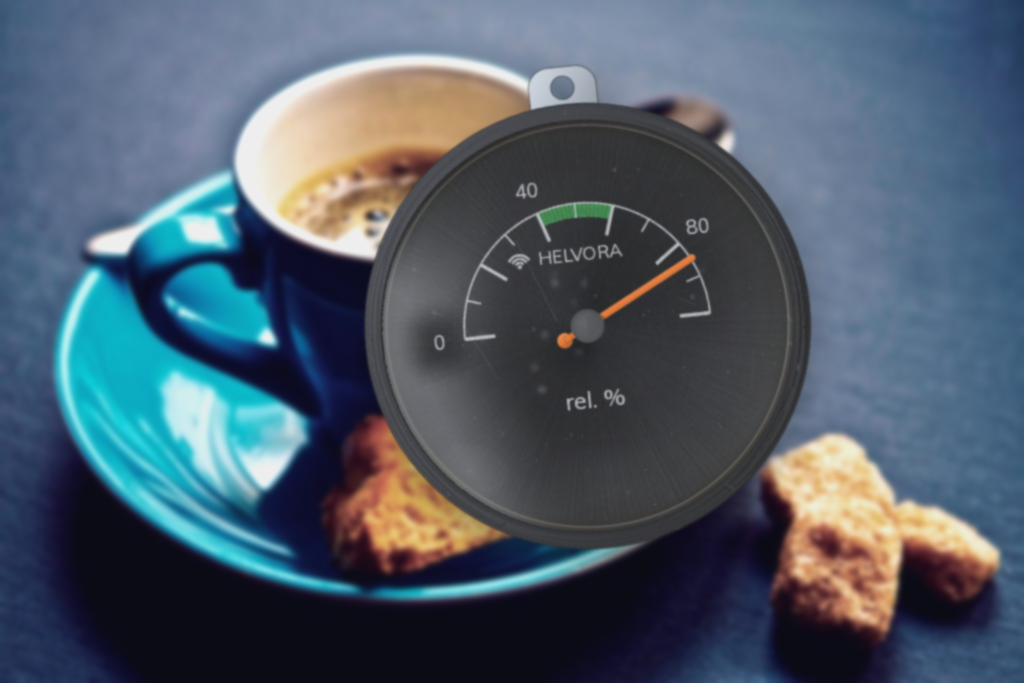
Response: 85 %
